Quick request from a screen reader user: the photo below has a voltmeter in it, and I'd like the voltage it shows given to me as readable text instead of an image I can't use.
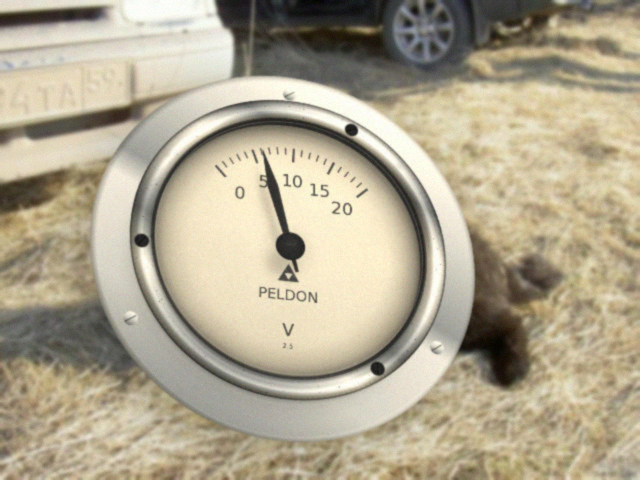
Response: 6 V
